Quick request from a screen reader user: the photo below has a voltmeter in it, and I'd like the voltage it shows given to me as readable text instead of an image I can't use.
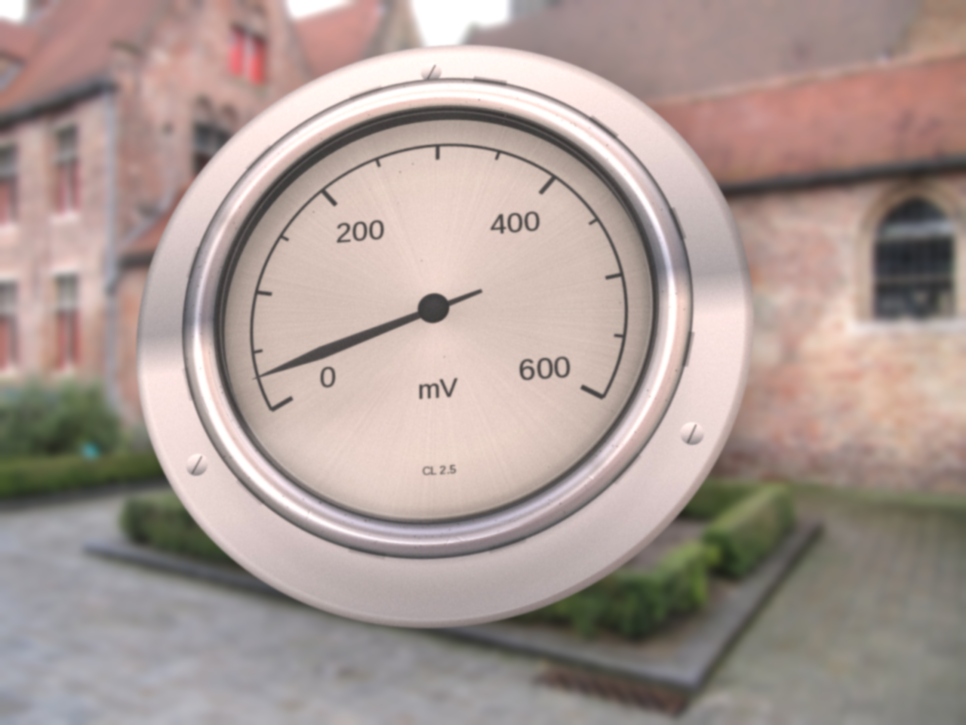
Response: 25 mV
